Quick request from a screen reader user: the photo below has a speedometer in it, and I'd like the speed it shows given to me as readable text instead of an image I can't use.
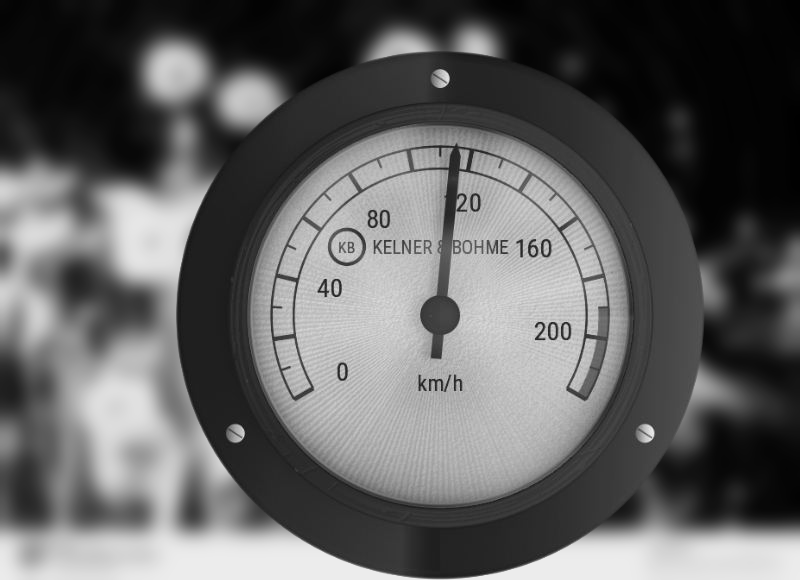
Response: 115 km/h
